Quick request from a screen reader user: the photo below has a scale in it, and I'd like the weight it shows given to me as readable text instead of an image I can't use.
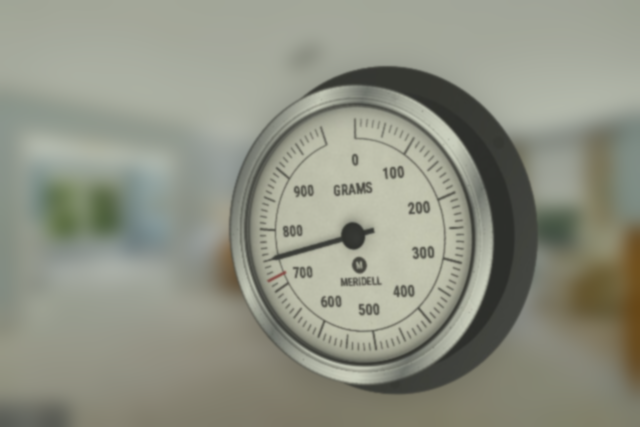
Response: 750 g
